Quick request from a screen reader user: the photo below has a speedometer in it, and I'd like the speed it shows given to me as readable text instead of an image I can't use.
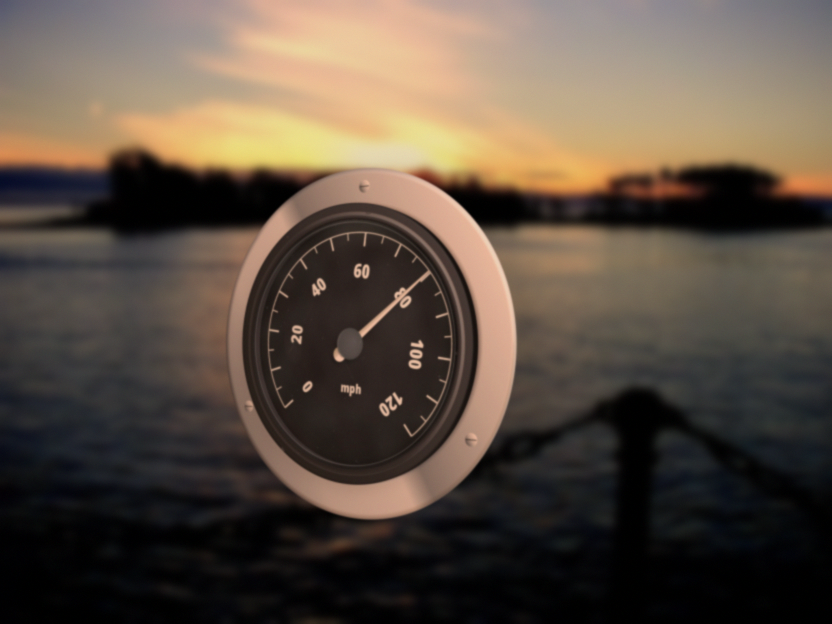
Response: 80 mph
